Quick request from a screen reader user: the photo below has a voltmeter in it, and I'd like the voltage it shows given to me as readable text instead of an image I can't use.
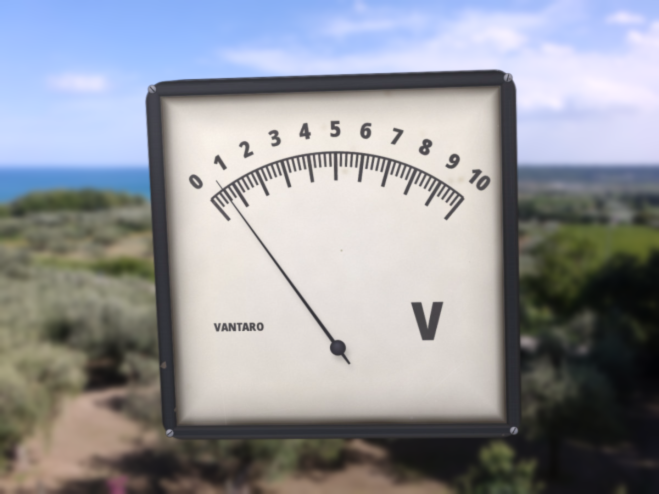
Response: 0.6 V
